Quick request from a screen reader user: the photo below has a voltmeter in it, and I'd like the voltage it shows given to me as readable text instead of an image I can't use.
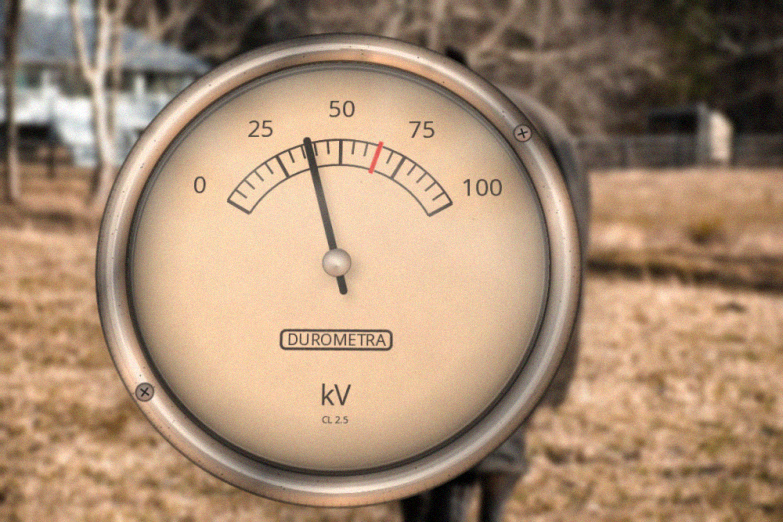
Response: 37.5 kV
